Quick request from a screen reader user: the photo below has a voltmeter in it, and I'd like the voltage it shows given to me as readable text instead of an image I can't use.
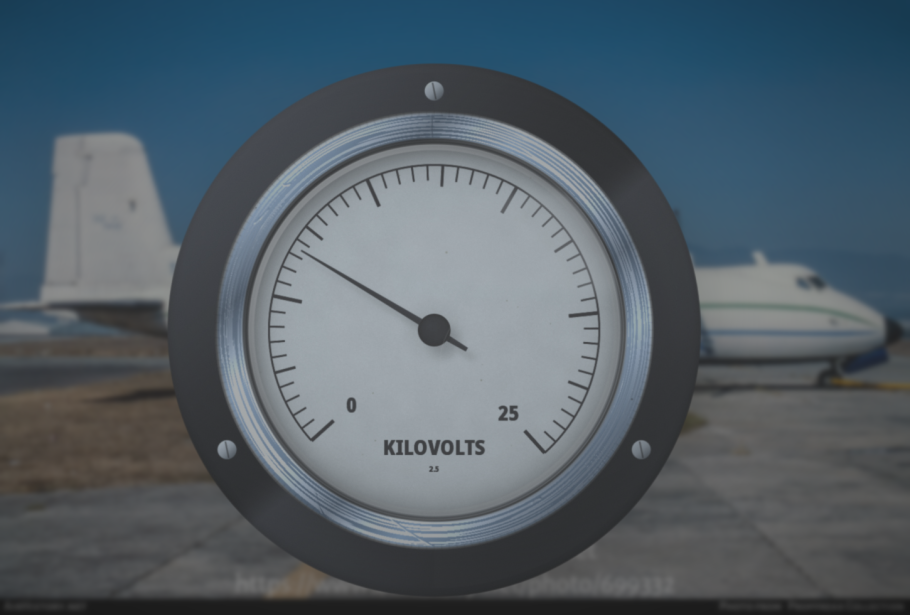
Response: 6.75 kV
